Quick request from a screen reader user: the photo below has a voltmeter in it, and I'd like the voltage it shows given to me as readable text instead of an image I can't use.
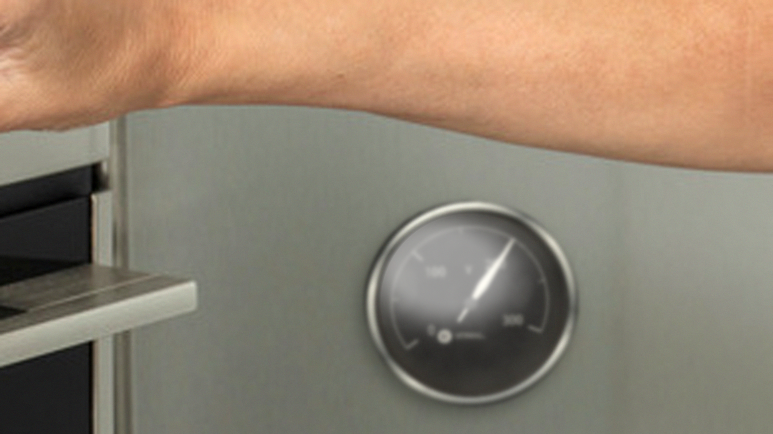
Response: 200 V
